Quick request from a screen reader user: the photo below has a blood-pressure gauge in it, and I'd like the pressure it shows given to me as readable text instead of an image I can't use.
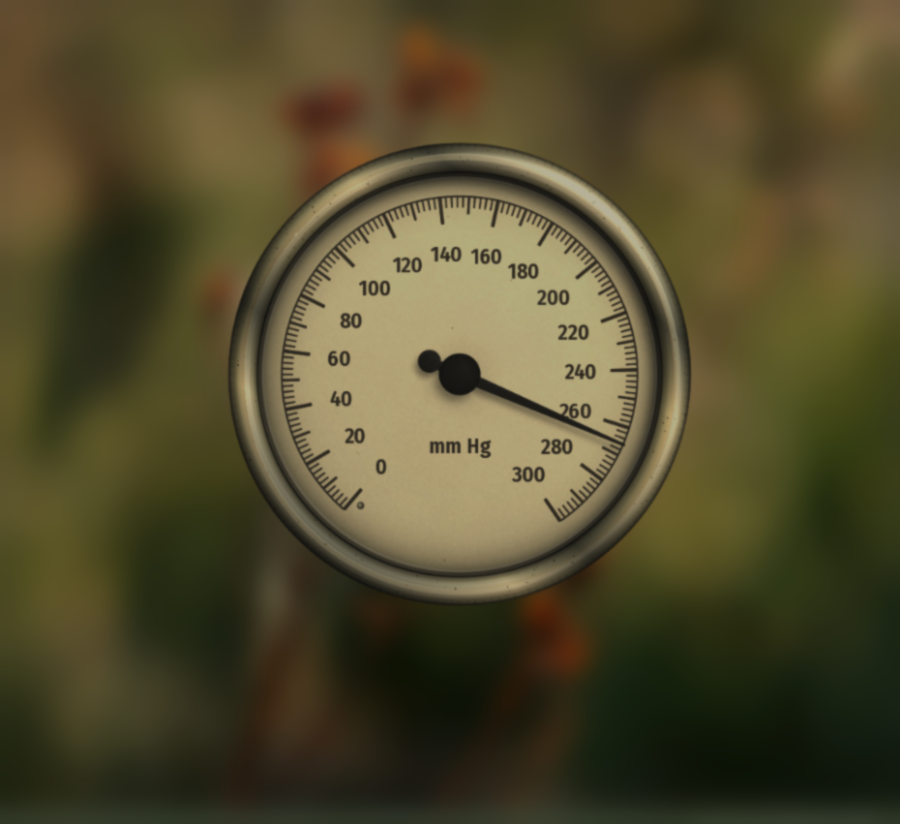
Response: 266 mmHg
